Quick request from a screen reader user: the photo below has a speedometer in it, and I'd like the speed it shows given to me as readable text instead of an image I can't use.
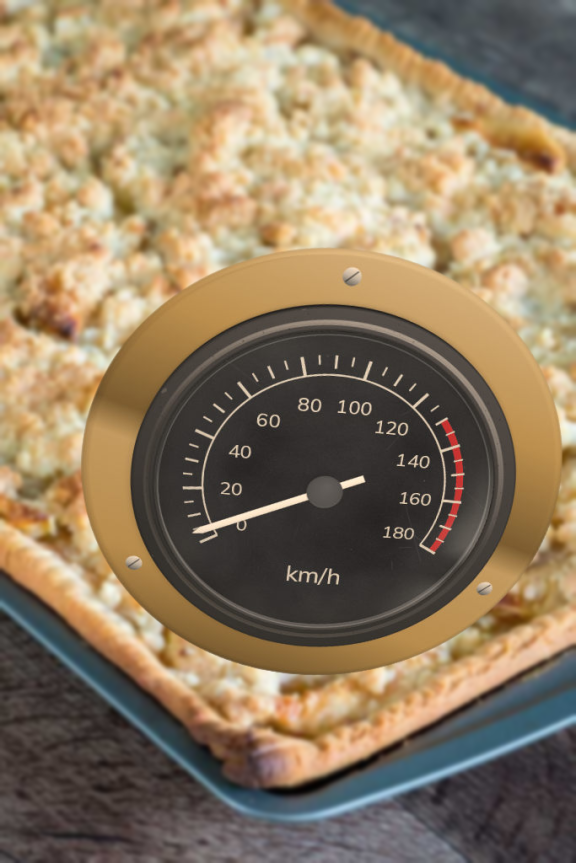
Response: 5 km/h
